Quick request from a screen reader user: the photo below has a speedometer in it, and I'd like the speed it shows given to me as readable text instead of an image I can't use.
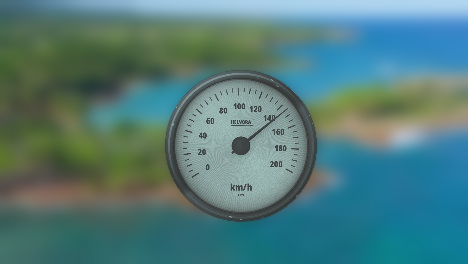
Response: 145 km/h
